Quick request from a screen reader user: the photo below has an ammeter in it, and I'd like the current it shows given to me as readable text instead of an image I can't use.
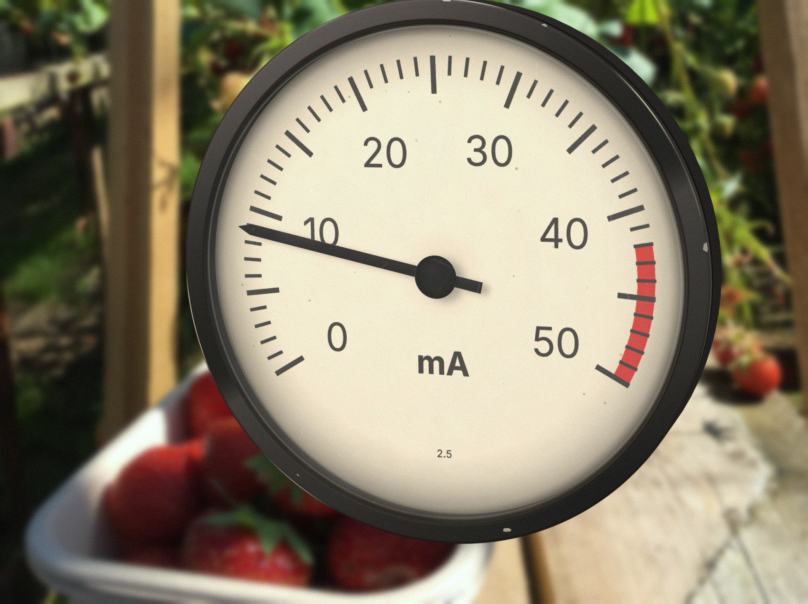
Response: 9 mA
